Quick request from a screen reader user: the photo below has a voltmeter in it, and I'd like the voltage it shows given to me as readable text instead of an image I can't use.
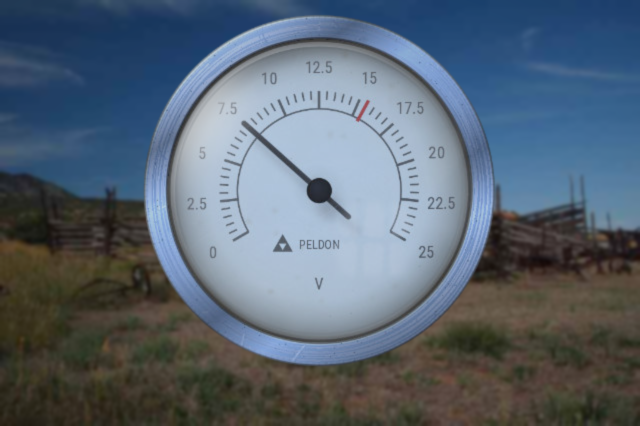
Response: 7.5 V
